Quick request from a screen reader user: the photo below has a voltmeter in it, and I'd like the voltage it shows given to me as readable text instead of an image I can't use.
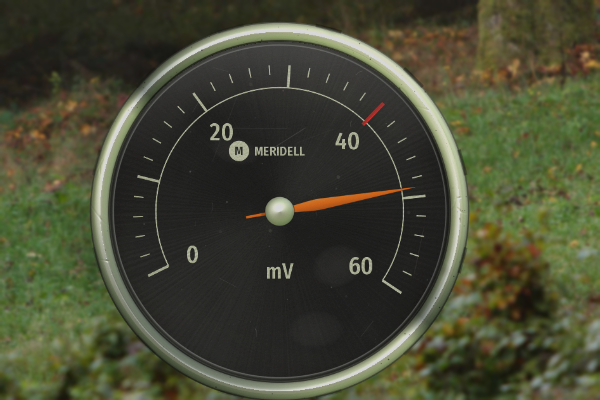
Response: 49 mV
